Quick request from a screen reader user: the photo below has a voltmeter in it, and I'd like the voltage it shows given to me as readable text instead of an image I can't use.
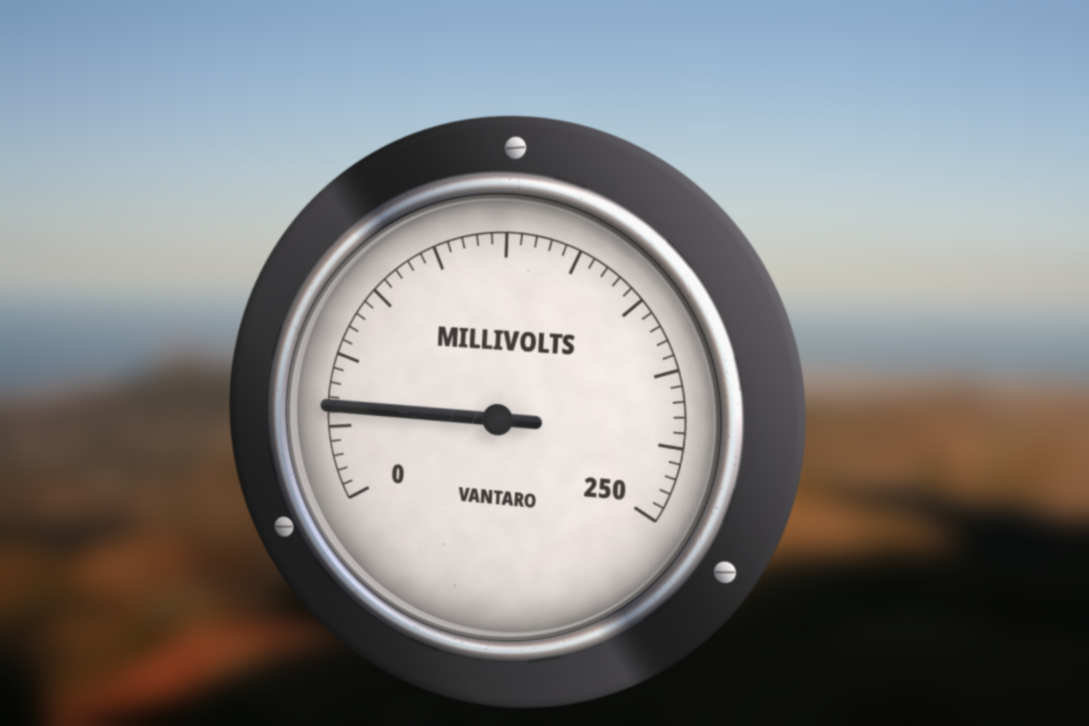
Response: 32.5 mV
